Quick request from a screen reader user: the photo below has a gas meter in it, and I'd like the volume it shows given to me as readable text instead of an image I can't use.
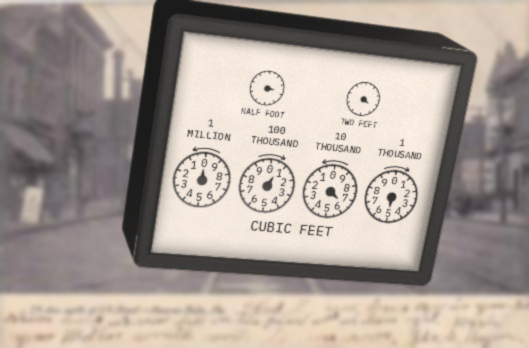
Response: 6500 ft³
